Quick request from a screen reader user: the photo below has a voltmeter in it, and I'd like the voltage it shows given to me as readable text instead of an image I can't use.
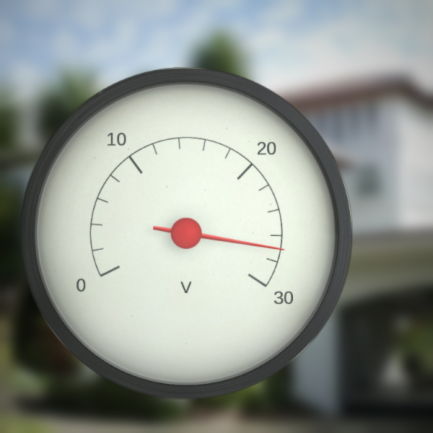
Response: 27 V
